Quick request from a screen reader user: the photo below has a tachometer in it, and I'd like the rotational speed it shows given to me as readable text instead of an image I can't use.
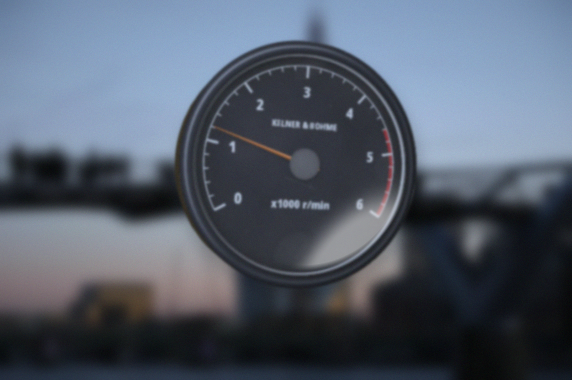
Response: 1200 rpm
